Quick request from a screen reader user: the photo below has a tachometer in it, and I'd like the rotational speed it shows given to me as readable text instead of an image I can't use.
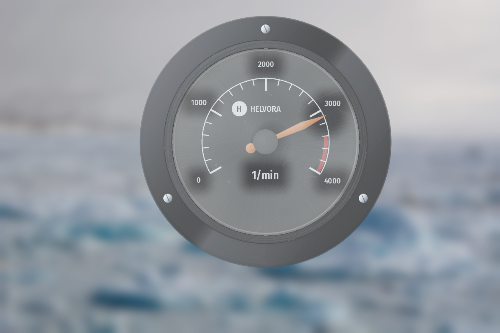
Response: 3100 rpm
